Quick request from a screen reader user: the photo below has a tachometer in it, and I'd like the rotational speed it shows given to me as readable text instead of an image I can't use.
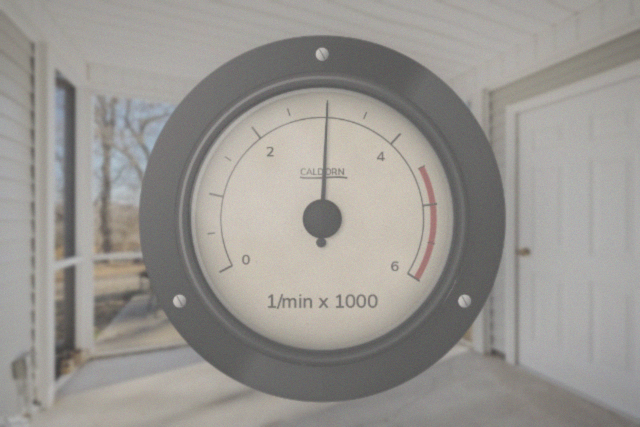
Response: 3000 rpm
